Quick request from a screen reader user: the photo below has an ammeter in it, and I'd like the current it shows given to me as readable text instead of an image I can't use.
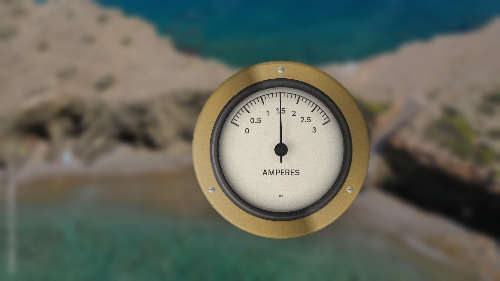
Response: 1.5 A
